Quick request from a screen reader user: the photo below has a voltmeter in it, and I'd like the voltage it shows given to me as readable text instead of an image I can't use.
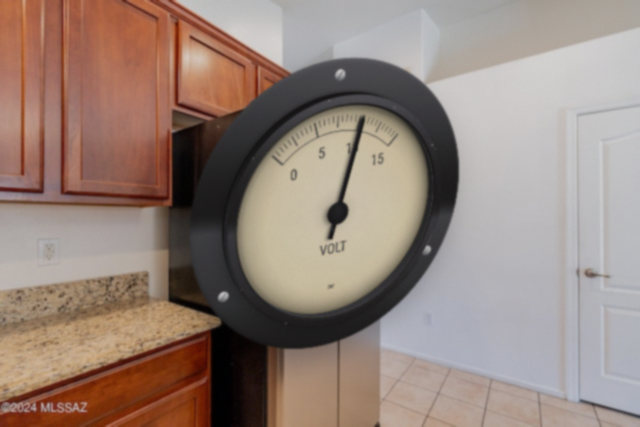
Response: 10 V
